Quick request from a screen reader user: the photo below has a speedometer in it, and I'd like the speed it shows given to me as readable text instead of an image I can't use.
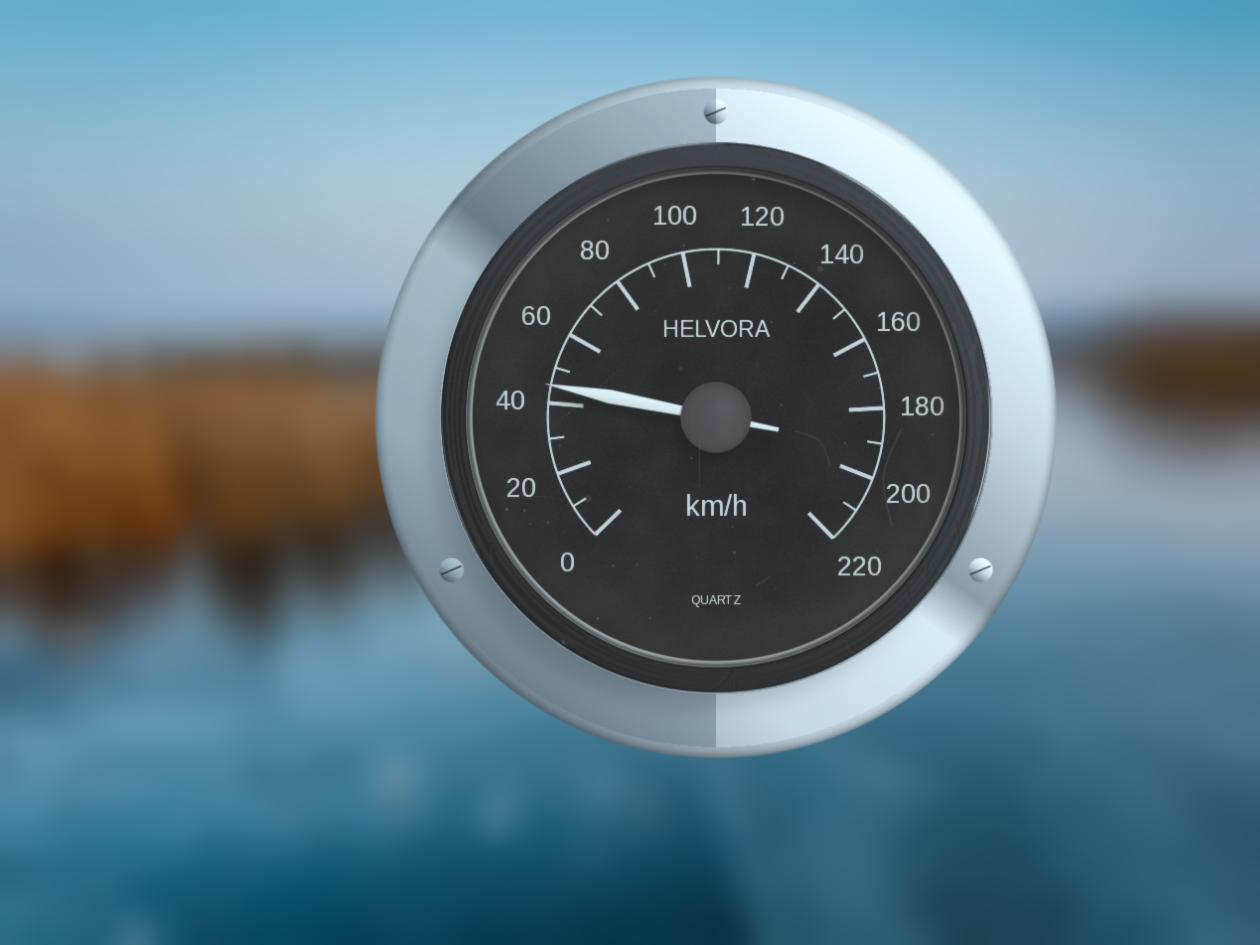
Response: 45 km/h
